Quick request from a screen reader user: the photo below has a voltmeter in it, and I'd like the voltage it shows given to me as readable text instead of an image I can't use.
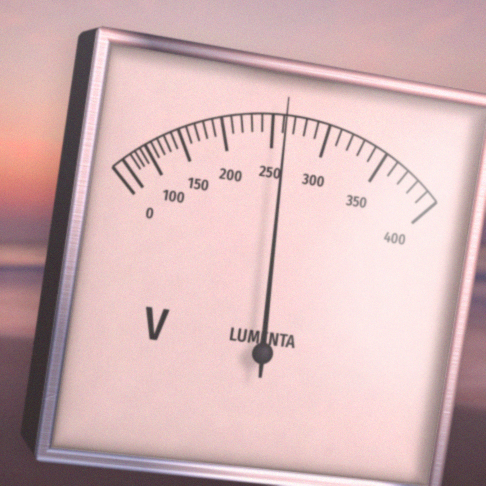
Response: 260 V
